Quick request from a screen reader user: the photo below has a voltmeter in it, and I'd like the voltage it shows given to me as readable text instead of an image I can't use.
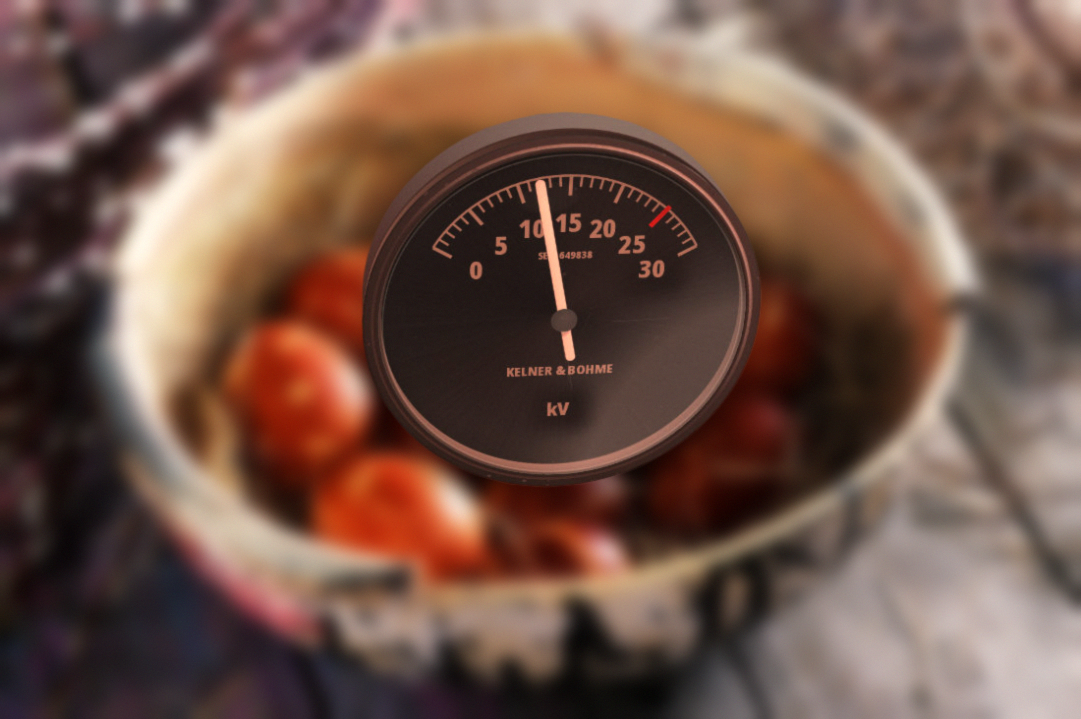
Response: 12 kV
